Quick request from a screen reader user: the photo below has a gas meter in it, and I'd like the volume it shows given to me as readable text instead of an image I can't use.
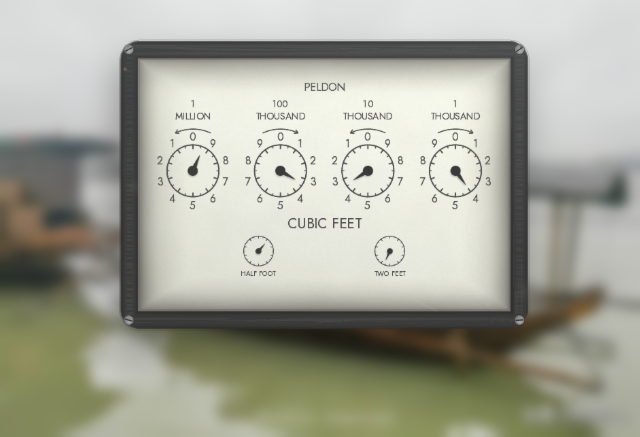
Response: 933400 ft³
